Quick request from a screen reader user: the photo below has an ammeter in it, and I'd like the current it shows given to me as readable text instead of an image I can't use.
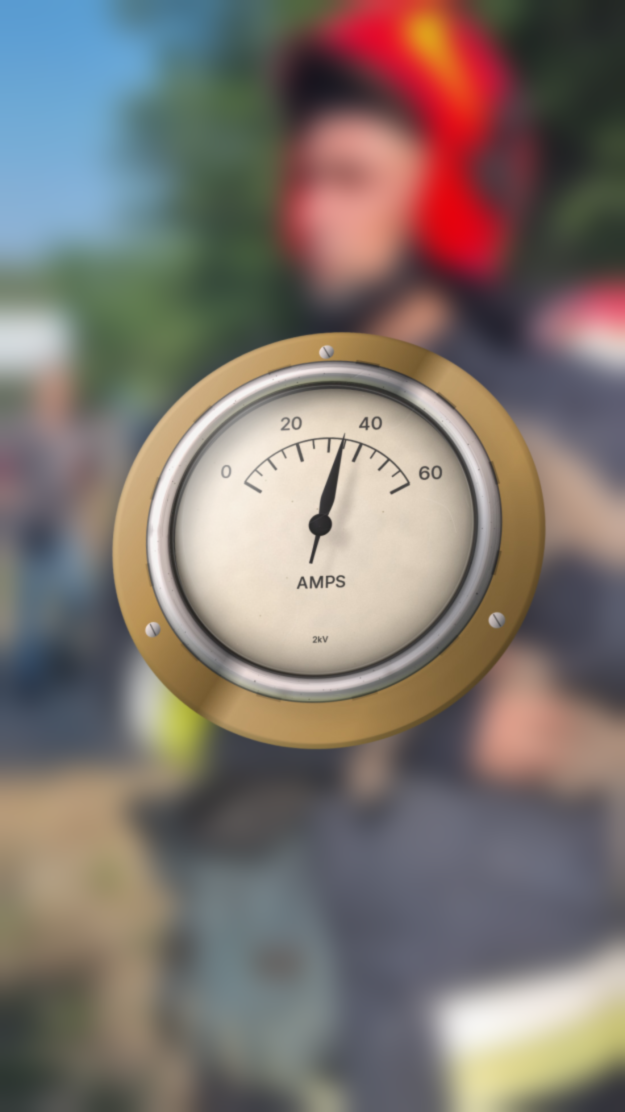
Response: 35 A
